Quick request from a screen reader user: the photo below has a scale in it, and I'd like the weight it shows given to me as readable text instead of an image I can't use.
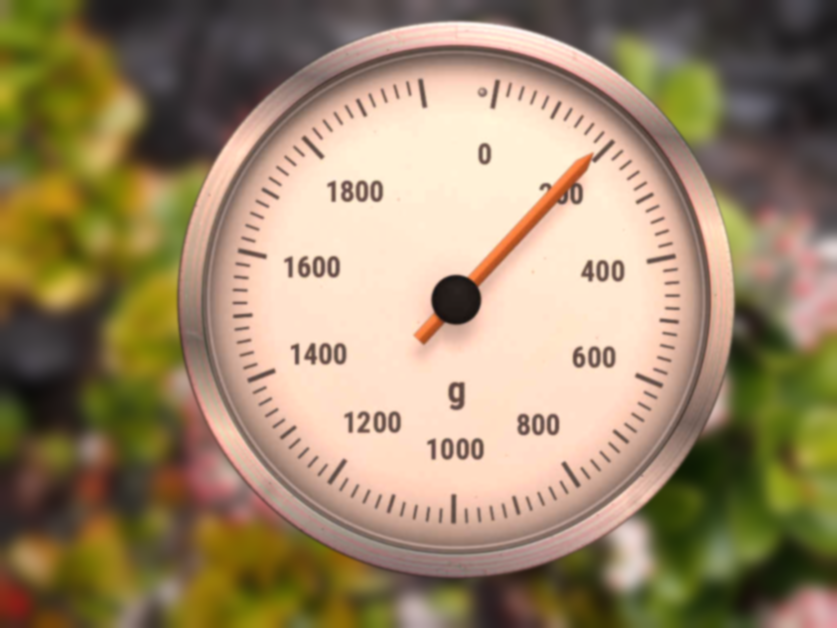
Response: 190 g
